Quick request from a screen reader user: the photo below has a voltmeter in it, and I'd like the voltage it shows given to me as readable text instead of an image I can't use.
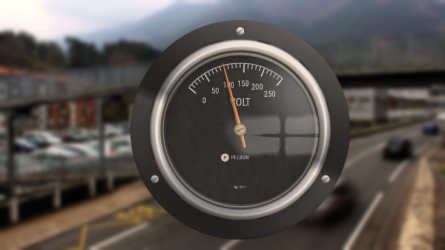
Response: 100 V
